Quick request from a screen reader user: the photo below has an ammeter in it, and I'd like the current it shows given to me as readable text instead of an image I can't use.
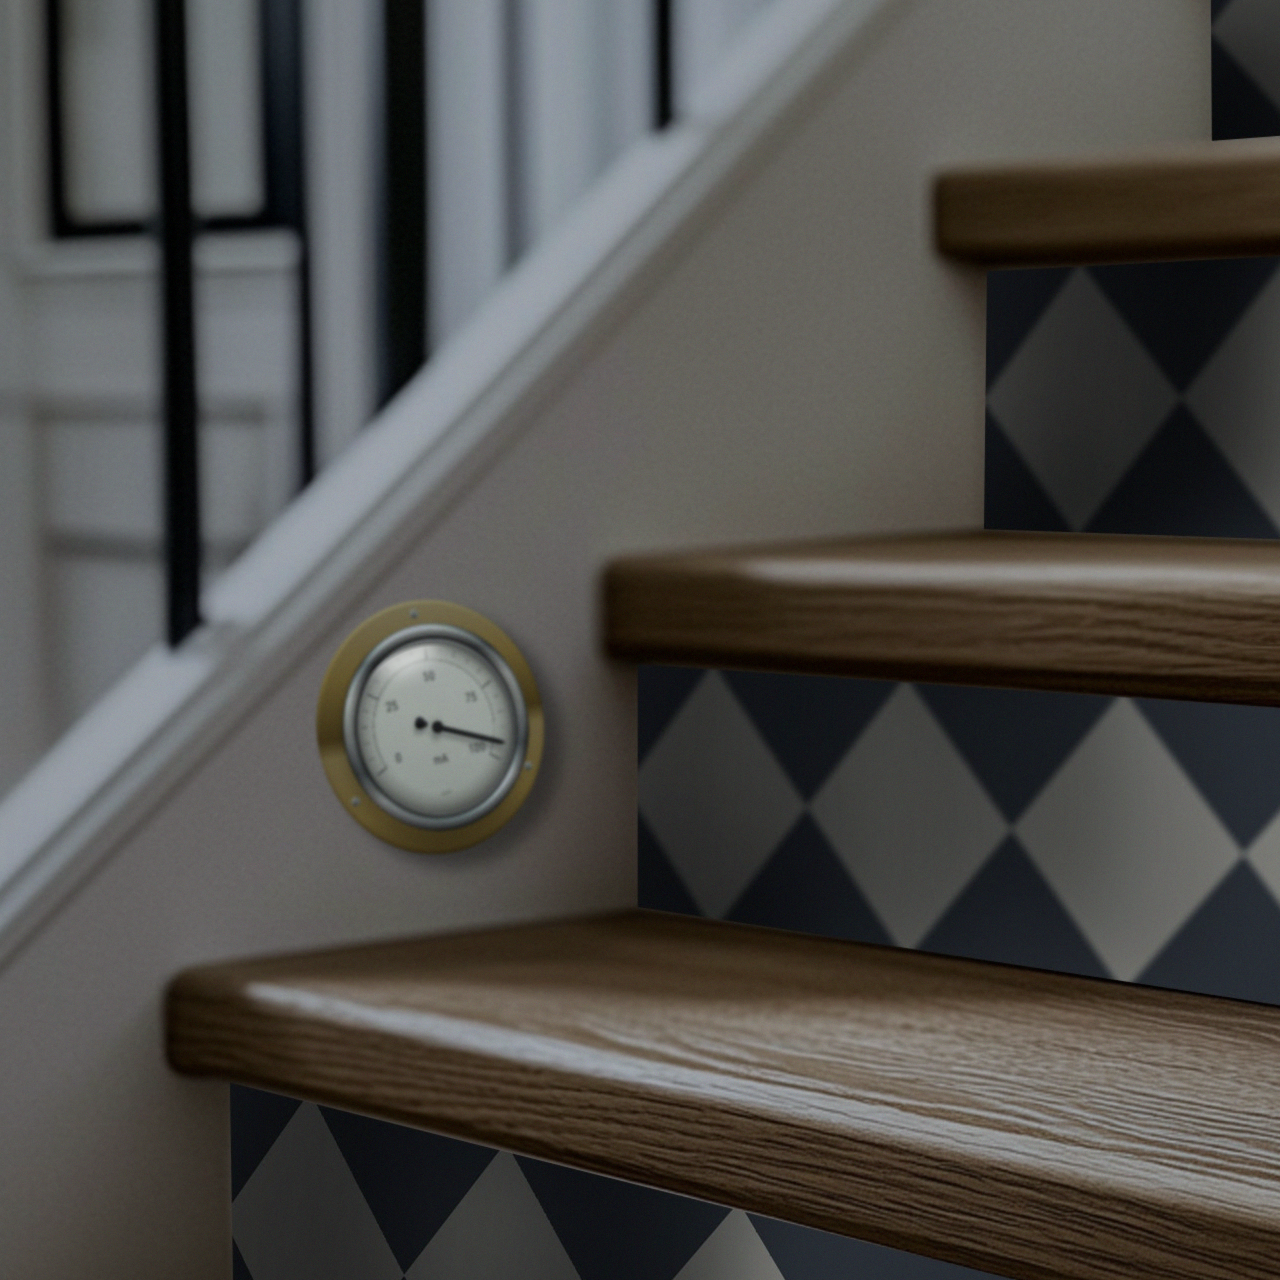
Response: 95 mA
